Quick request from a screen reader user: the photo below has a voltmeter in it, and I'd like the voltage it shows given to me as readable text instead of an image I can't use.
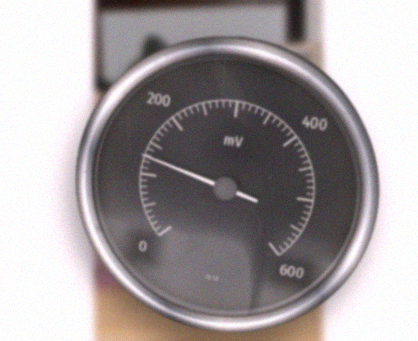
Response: 130 mV
